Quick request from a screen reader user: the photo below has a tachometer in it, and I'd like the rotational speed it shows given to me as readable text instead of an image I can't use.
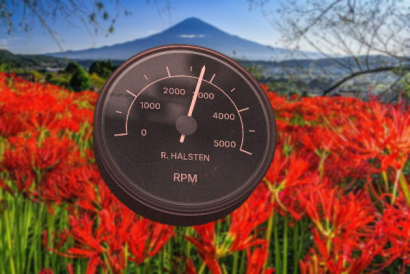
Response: 2750 rpm
